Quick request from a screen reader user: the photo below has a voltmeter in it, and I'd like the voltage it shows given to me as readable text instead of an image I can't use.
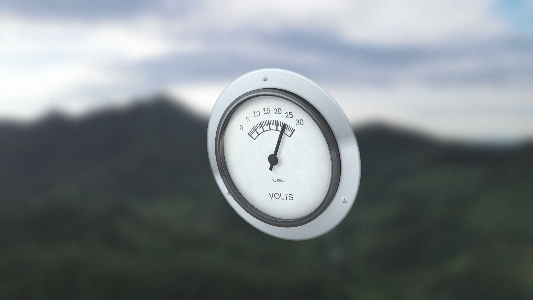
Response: 25 V
